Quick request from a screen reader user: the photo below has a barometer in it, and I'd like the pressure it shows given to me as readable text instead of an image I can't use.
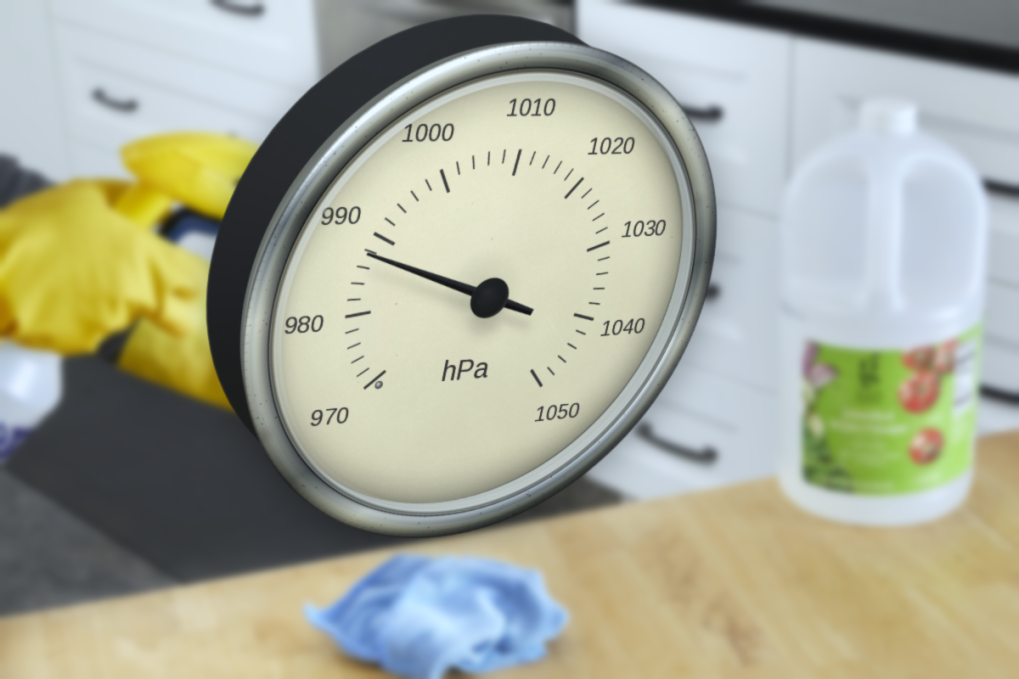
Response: 988 hPa
